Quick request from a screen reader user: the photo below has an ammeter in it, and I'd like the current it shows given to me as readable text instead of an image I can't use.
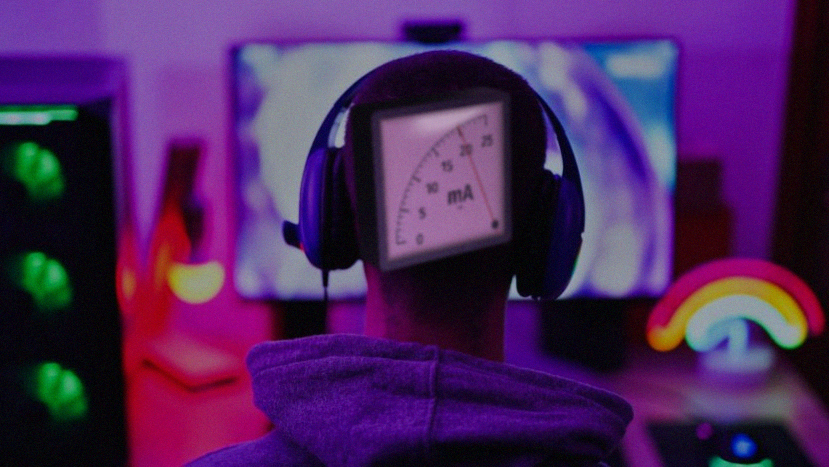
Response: 20 mA
